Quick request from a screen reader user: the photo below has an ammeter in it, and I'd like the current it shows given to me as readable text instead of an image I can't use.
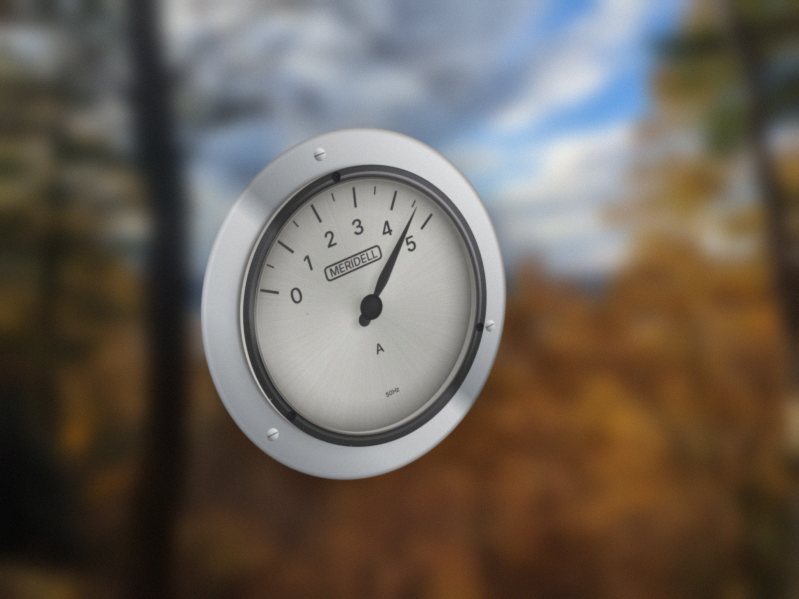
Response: 4.5 A
